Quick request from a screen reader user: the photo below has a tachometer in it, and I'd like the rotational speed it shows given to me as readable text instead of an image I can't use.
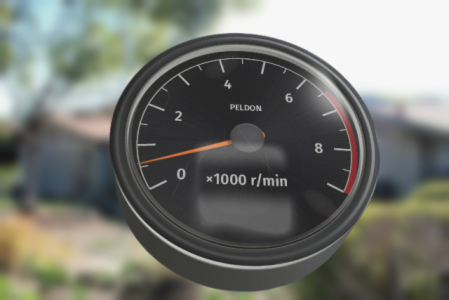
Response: 500 rpm
